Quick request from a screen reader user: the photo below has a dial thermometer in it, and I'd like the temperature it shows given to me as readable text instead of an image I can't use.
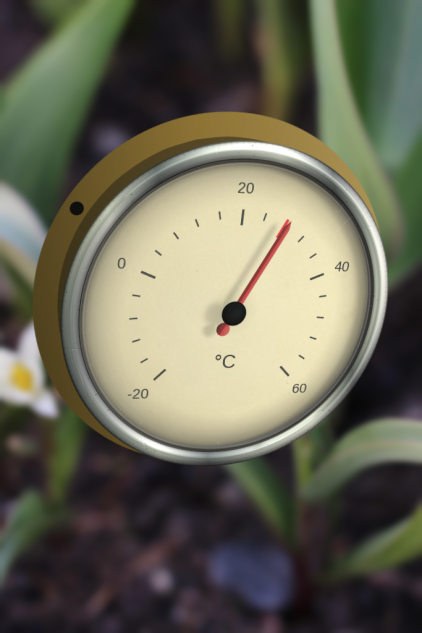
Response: 28 °C
